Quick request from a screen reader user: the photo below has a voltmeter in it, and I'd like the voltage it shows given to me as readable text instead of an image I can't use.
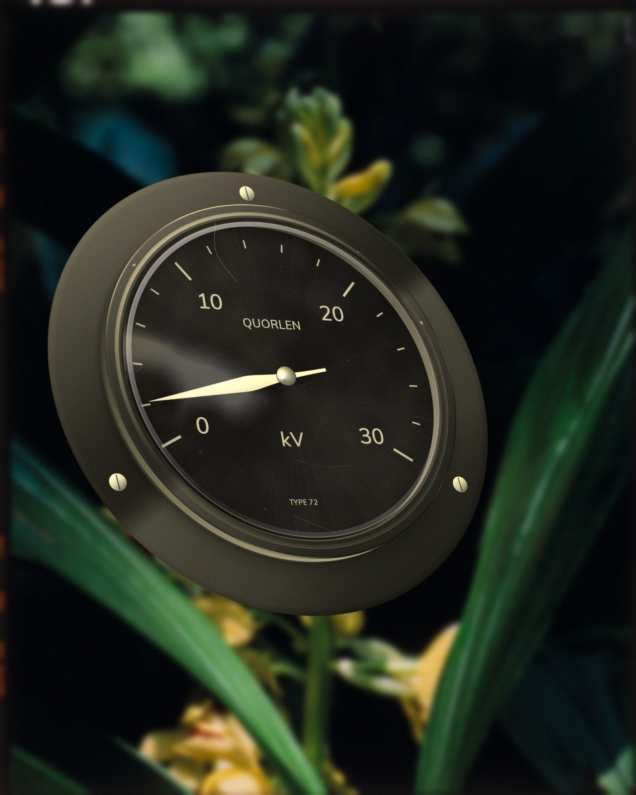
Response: 2 kV
